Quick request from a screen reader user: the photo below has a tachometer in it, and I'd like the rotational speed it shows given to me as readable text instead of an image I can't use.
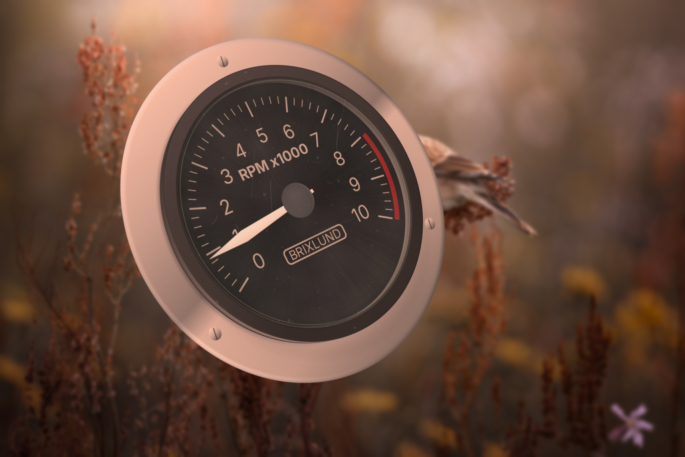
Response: 900 rpm
